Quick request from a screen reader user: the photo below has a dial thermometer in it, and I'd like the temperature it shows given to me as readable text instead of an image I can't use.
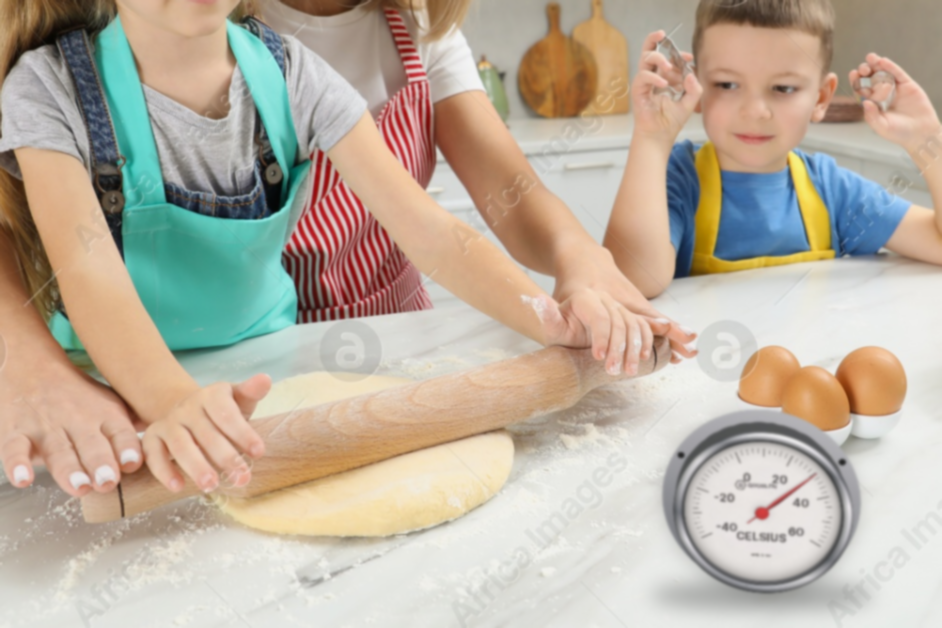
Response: 30 °C
